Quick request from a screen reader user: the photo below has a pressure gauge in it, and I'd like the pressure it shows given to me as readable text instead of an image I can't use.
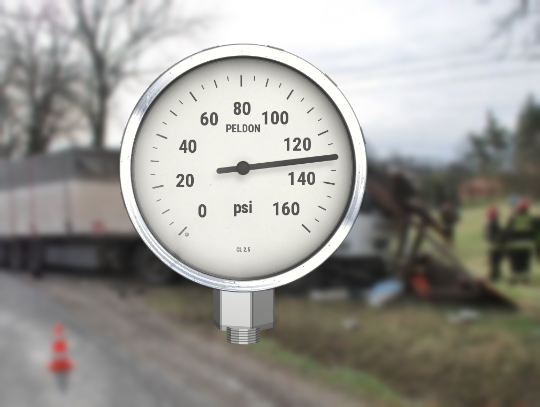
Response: 130 psi
